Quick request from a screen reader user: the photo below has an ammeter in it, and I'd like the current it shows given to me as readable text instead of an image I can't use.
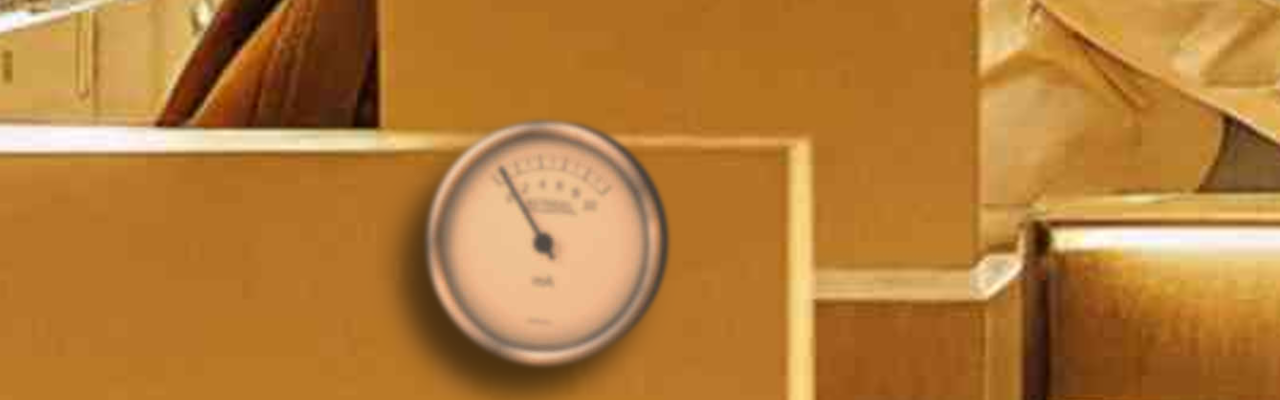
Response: 1 mA
